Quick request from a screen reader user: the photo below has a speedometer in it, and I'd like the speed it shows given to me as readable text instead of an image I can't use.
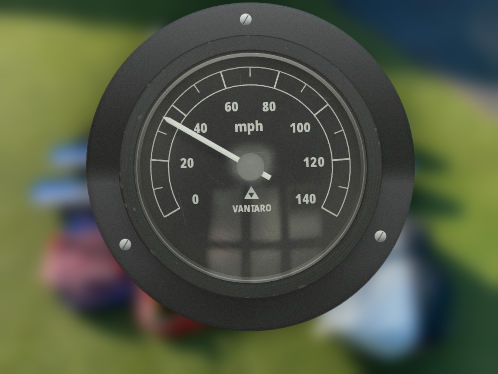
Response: 35 mph
